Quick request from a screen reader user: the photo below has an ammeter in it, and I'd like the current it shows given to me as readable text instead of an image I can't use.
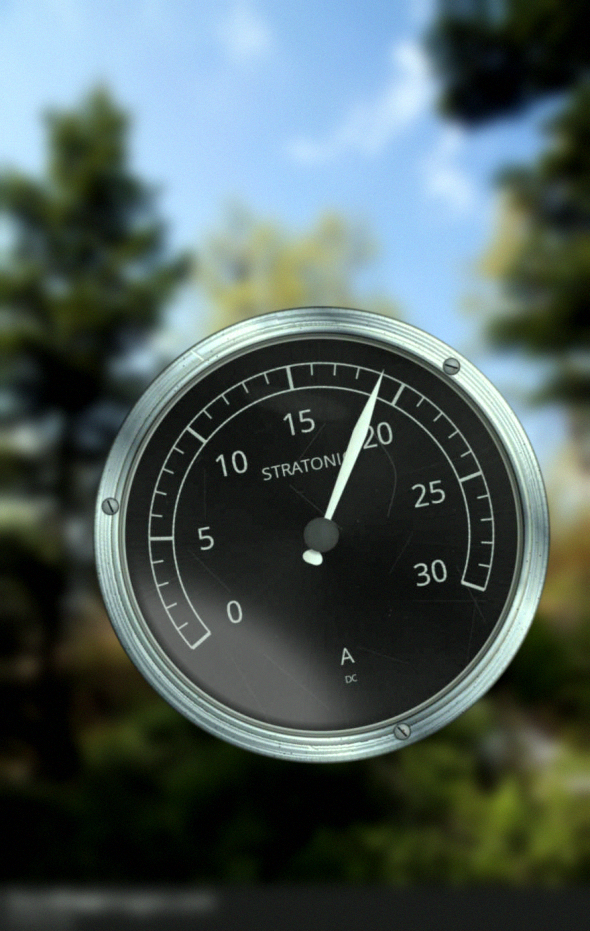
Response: 19 A
